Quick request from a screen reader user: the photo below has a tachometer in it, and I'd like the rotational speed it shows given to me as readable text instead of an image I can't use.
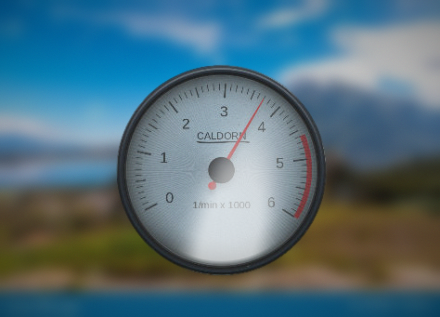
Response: 3700 rpm
